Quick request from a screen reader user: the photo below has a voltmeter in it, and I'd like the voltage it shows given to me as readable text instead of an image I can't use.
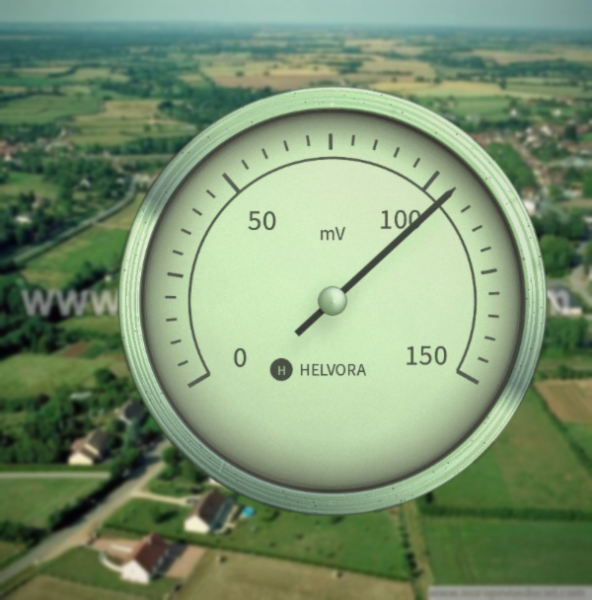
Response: 105 mV
